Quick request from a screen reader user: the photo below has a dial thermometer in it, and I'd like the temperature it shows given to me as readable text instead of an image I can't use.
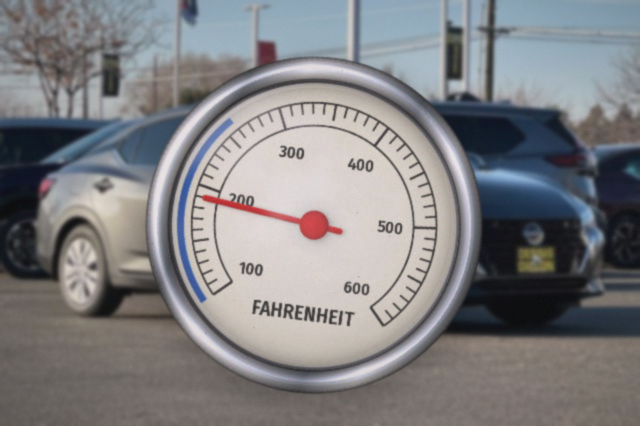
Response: 190 °F
